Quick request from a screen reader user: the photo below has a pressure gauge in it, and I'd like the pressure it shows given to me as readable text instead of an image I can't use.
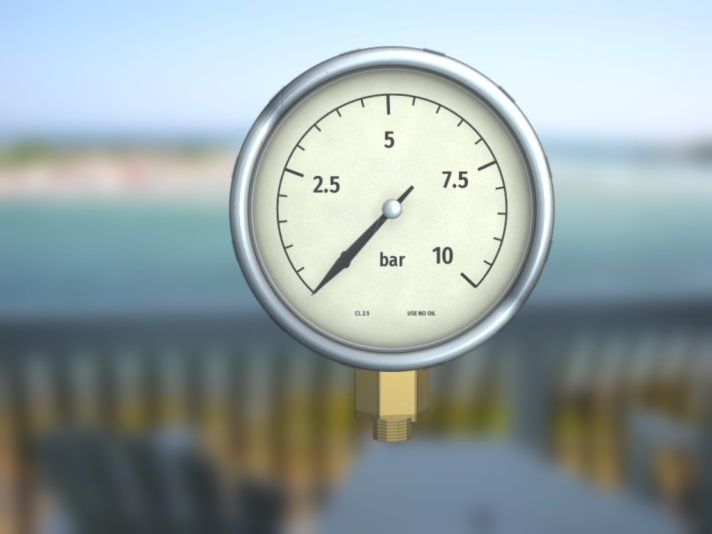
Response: 0 bar
